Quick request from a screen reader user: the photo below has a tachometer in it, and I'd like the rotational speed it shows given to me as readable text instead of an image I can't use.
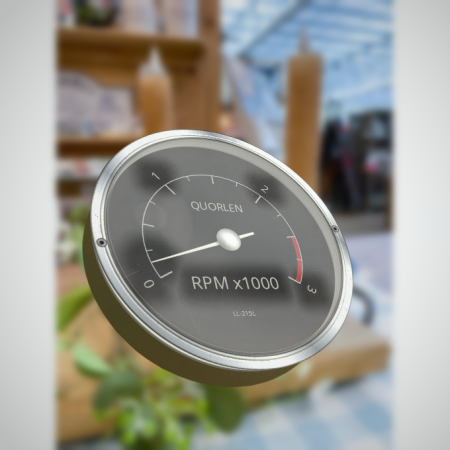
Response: 125 rpm
